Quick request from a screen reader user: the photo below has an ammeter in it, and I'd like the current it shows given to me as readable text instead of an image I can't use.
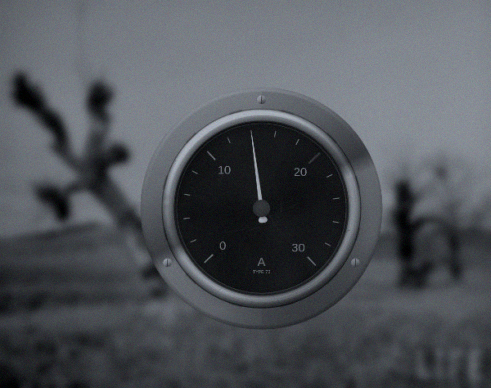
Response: 14 A
